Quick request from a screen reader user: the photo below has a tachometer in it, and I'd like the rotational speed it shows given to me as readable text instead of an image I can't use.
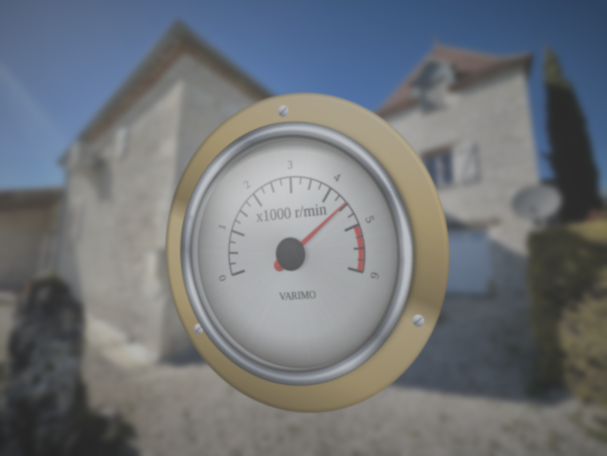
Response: 4500 rpm
